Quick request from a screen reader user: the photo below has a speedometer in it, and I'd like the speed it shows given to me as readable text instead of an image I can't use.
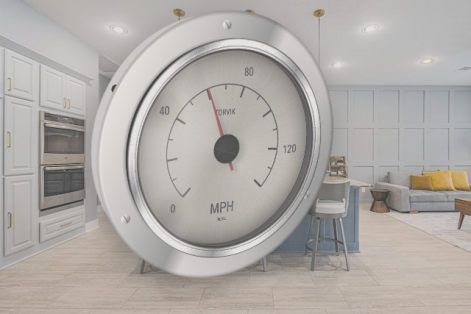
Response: 60 mph
